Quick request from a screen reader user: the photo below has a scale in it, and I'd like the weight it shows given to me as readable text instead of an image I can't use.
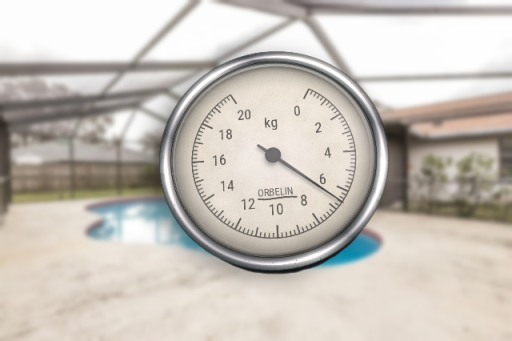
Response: 6.6 kg
